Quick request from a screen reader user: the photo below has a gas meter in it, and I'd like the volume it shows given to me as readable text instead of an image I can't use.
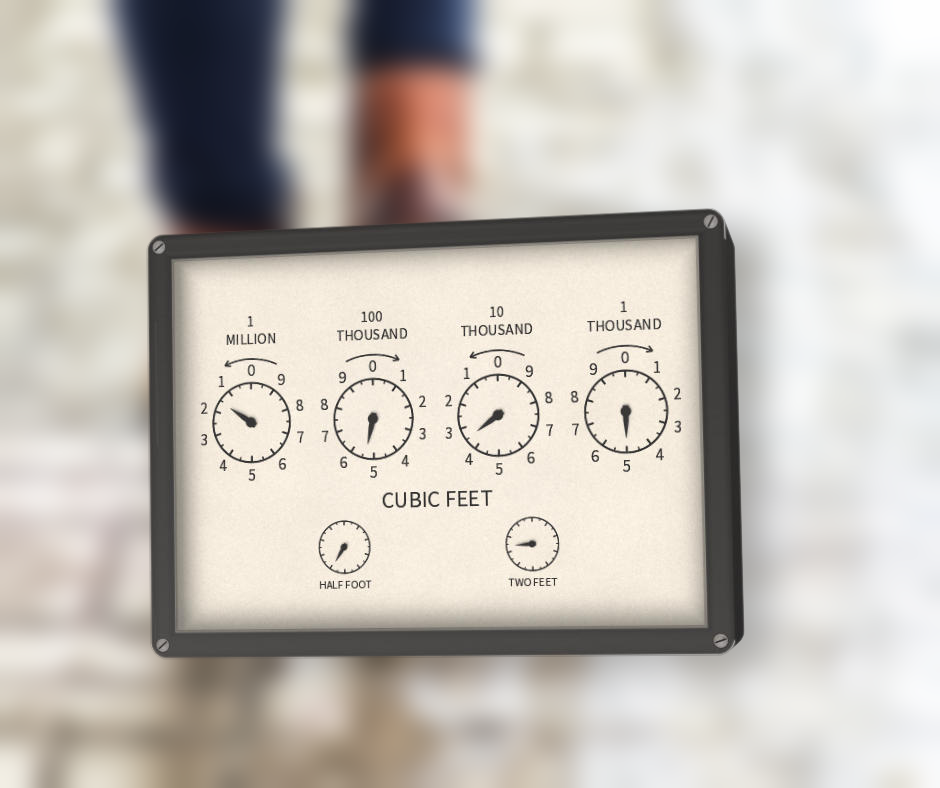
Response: 153500 ft³
